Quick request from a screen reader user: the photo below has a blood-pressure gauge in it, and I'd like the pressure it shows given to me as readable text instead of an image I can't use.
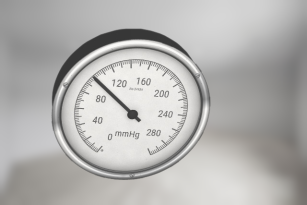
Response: 100 mmHg
